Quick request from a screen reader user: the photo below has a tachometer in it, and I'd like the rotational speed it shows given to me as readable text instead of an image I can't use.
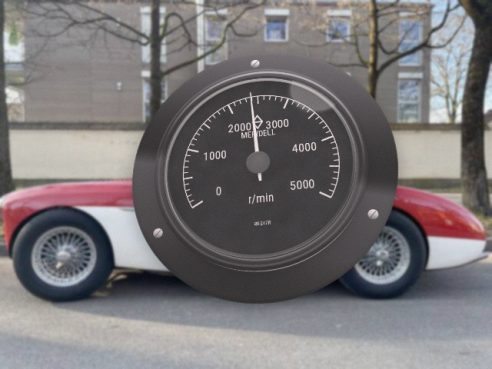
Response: 2400 rpm
